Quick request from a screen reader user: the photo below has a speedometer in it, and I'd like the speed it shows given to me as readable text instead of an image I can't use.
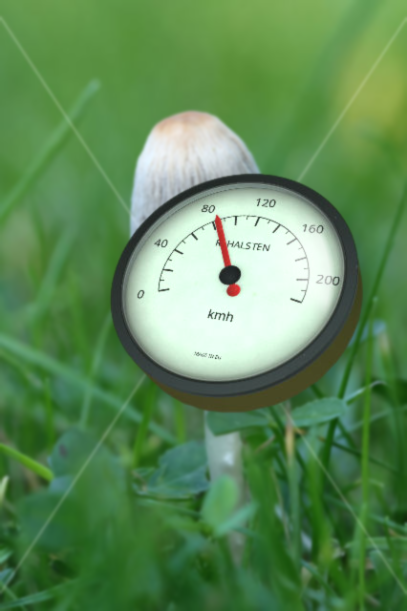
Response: 85 km/h
